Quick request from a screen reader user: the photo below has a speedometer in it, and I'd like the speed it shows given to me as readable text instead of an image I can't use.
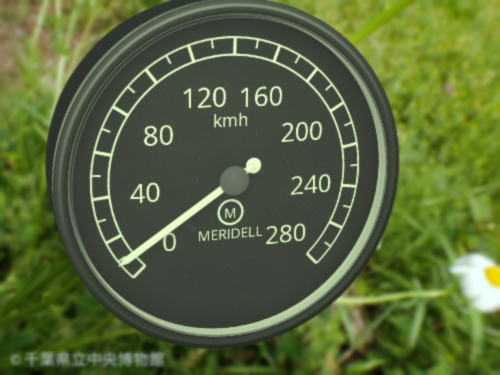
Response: 10 km/h
